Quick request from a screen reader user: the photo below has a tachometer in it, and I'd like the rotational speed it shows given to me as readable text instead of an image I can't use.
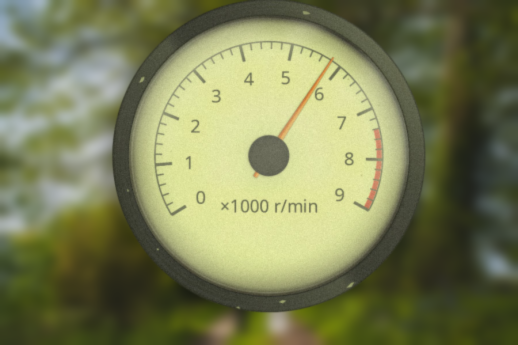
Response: 5800 rpm
